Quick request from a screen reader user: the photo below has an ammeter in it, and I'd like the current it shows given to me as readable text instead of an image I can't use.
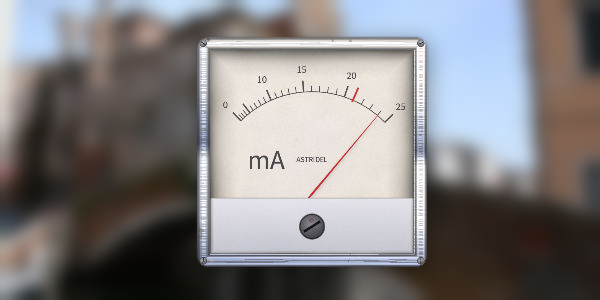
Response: 24 mA
